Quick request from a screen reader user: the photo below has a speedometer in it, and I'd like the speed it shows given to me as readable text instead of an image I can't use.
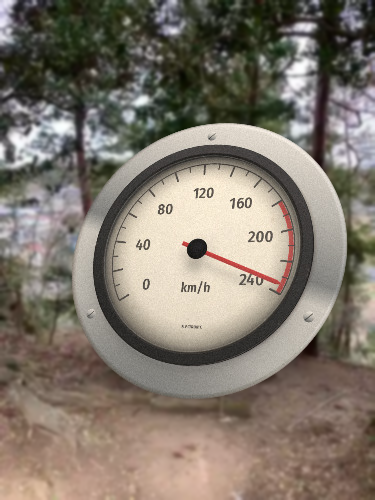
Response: 235 km/h
